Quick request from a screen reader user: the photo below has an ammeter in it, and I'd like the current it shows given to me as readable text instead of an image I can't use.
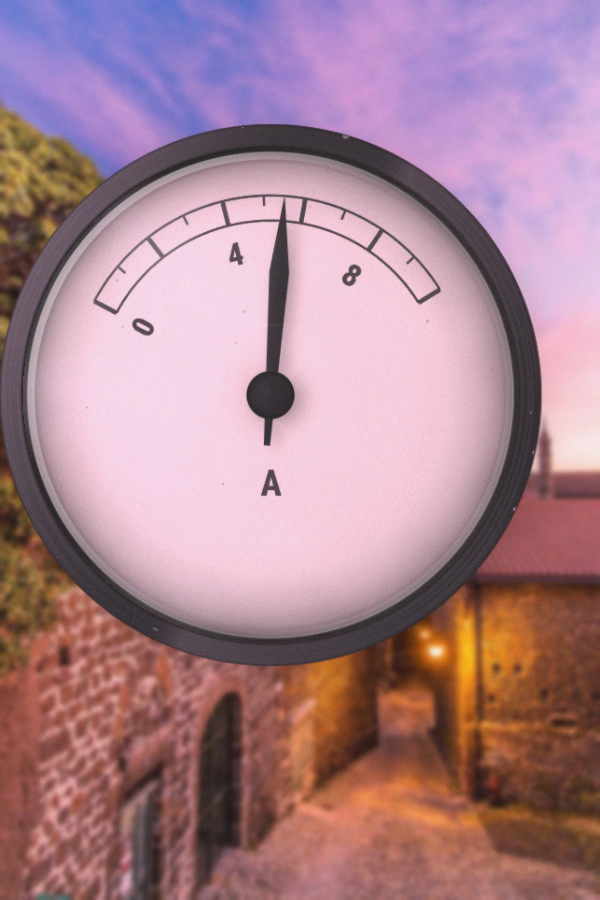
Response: 5.5 A
